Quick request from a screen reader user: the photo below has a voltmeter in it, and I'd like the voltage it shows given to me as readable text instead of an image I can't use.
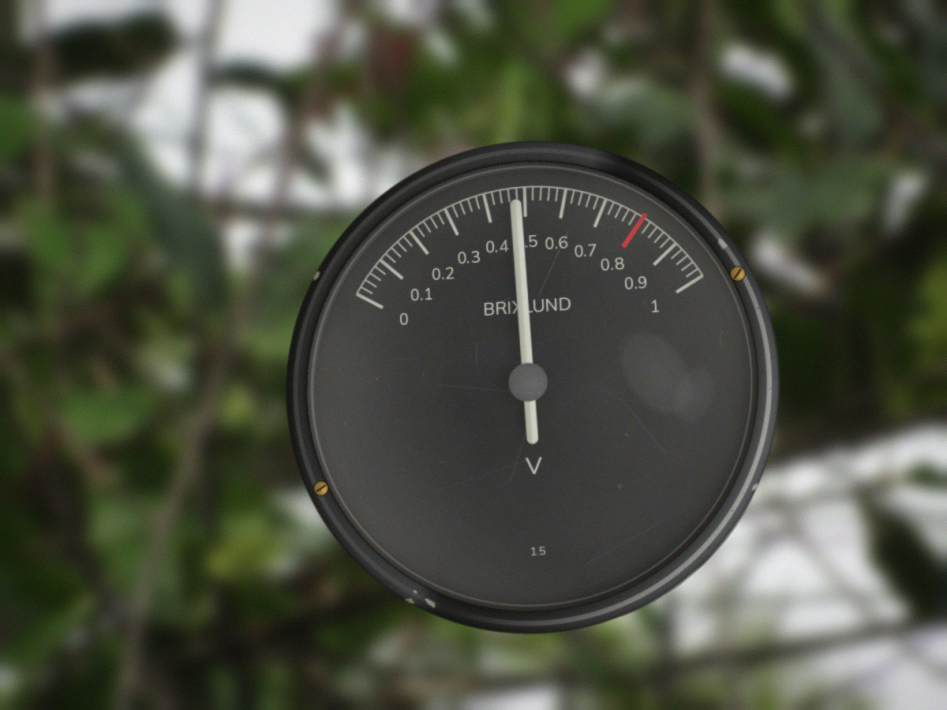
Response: 0.48 V
